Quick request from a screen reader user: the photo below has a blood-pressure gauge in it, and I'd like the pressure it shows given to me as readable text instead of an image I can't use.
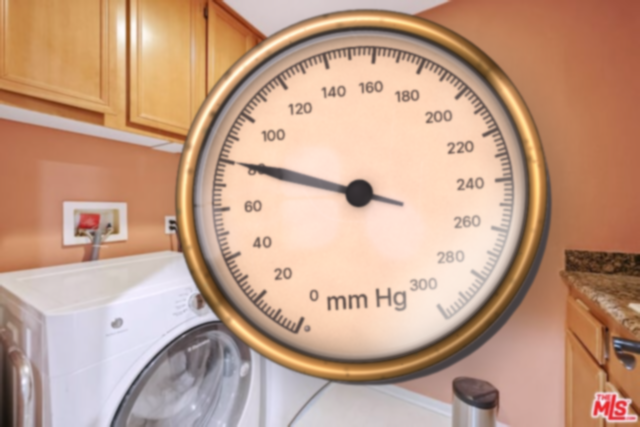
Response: 80 mmHg
